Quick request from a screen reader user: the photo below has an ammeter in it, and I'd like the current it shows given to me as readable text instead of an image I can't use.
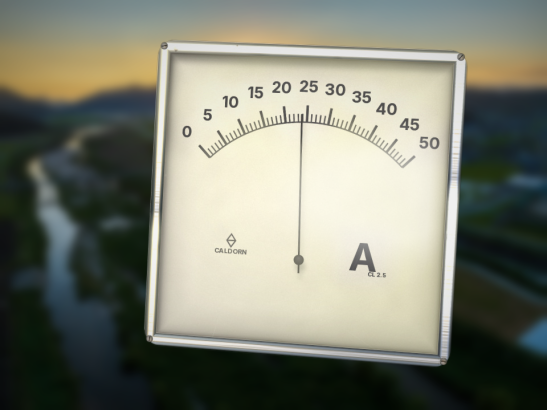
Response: 24 A
